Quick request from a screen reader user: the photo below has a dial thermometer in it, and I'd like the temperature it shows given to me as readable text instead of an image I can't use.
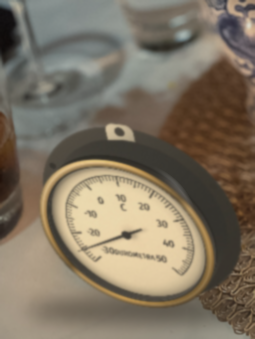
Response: -25 °C
